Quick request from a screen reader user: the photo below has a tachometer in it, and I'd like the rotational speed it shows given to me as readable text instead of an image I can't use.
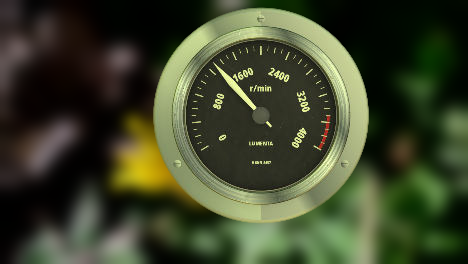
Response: 1300 rpm
